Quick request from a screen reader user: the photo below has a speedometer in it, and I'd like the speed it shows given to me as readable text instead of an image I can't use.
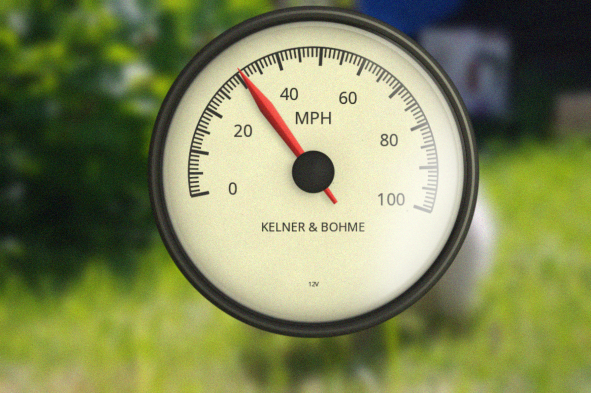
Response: 31 mph
